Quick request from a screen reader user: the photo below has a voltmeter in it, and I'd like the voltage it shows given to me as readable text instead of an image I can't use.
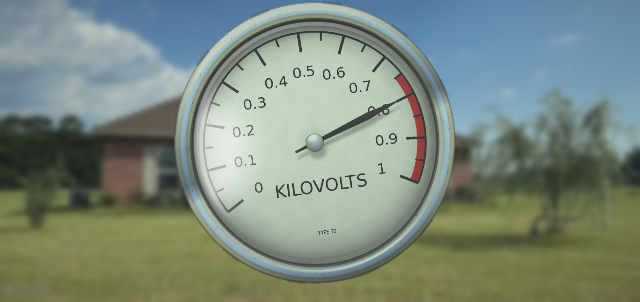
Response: 0.8 kV
